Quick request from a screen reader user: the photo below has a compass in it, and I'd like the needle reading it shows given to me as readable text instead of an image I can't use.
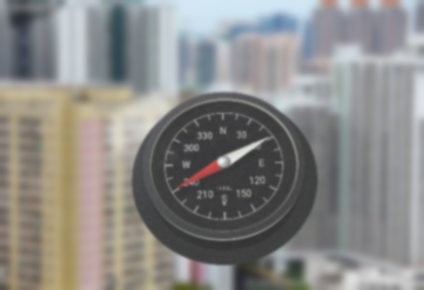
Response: 240 °
